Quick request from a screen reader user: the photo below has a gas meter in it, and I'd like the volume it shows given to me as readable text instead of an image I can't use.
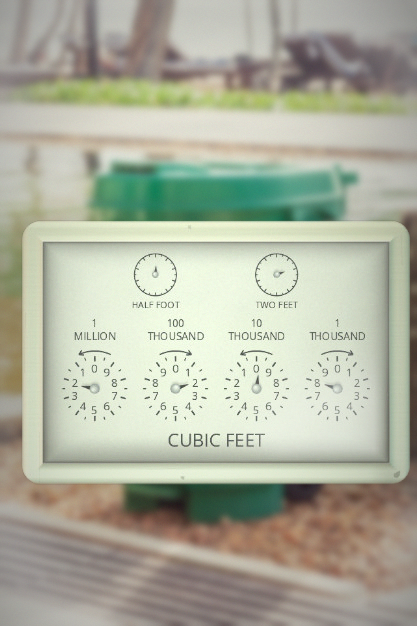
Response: 219800 ft³
